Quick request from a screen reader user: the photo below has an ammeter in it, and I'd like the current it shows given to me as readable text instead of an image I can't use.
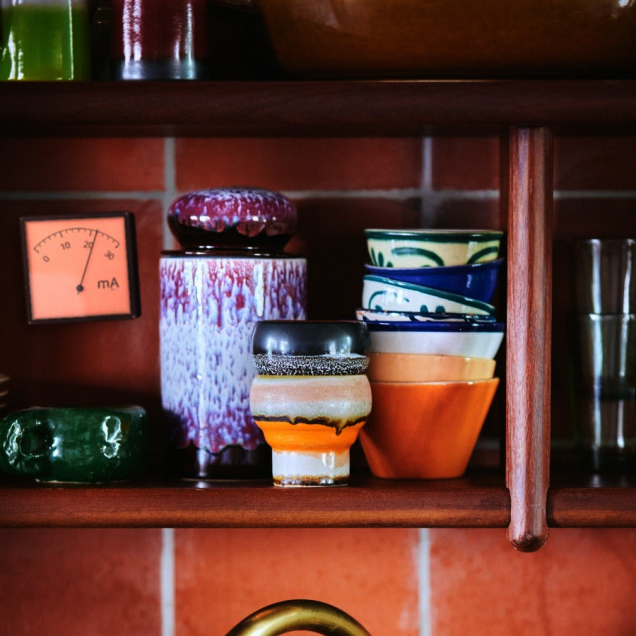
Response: 22 mA
